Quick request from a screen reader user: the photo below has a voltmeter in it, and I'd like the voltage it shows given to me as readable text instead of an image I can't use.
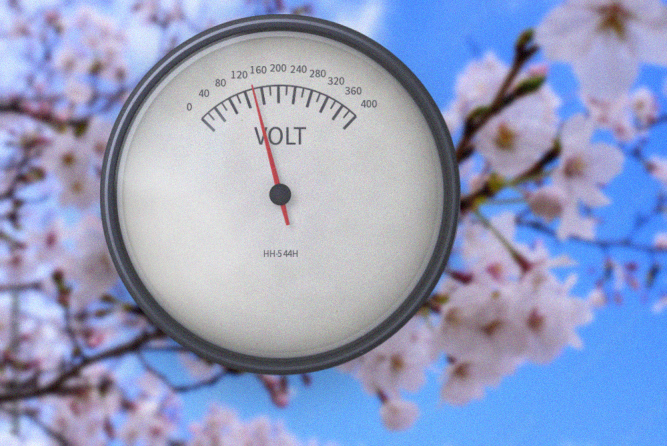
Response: 140 V
